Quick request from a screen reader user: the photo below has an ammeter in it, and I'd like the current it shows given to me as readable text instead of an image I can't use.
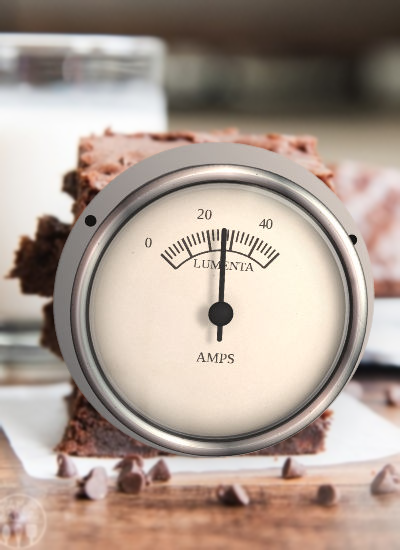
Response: 26 A
